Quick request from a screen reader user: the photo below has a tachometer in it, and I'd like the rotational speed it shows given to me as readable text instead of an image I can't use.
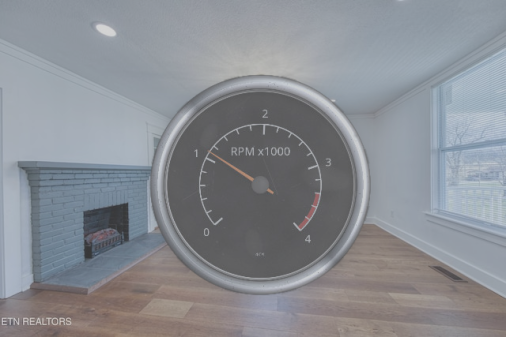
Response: 1100 rpm
